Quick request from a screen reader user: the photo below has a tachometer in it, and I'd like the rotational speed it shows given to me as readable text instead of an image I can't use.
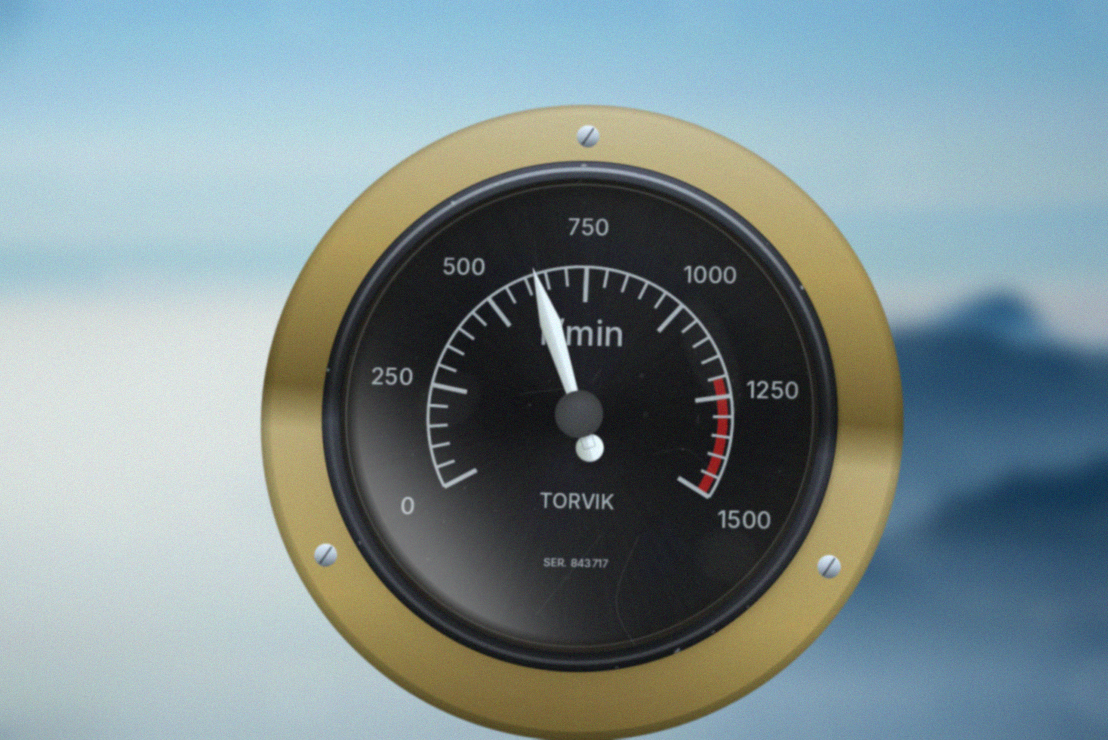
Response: 625 rpm
